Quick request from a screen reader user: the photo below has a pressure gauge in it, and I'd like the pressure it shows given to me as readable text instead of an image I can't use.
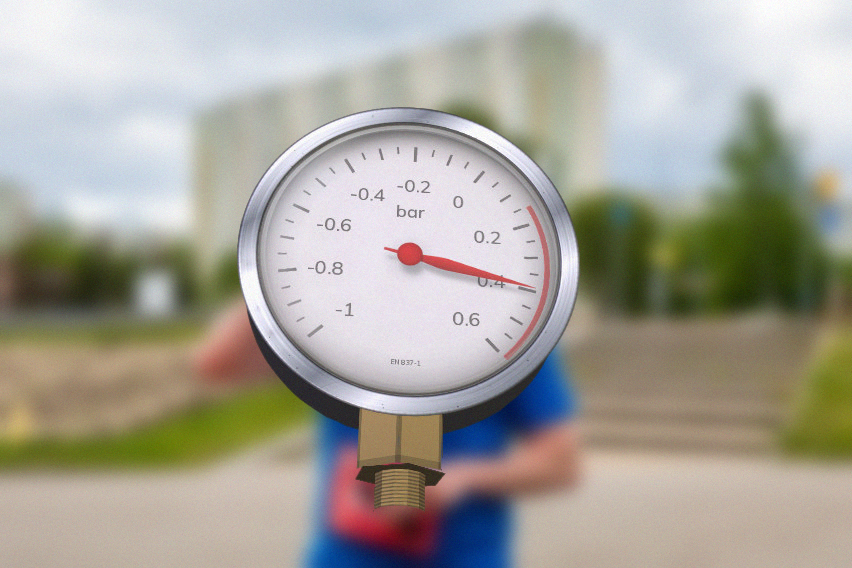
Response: 0.4 bar
